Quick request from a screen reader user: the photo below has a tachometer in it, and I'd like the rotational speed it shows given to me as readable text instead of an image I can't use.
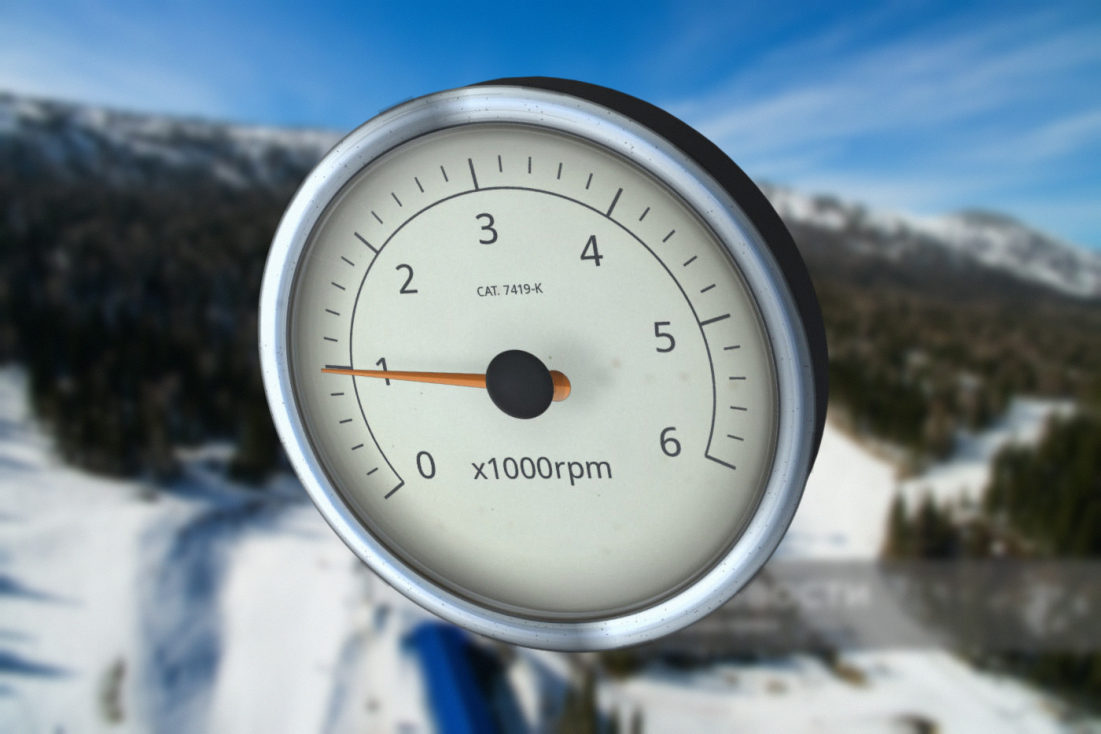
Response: 1000 rpm
